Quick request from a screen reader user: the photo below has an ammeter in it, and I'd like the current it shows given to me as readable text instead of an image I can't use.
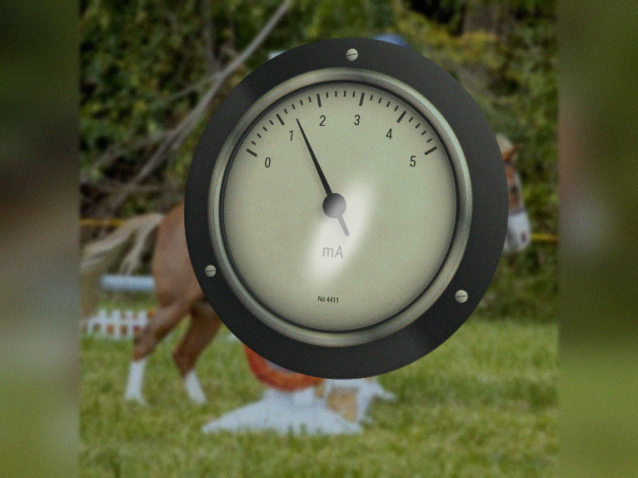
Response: 1.4 mA
